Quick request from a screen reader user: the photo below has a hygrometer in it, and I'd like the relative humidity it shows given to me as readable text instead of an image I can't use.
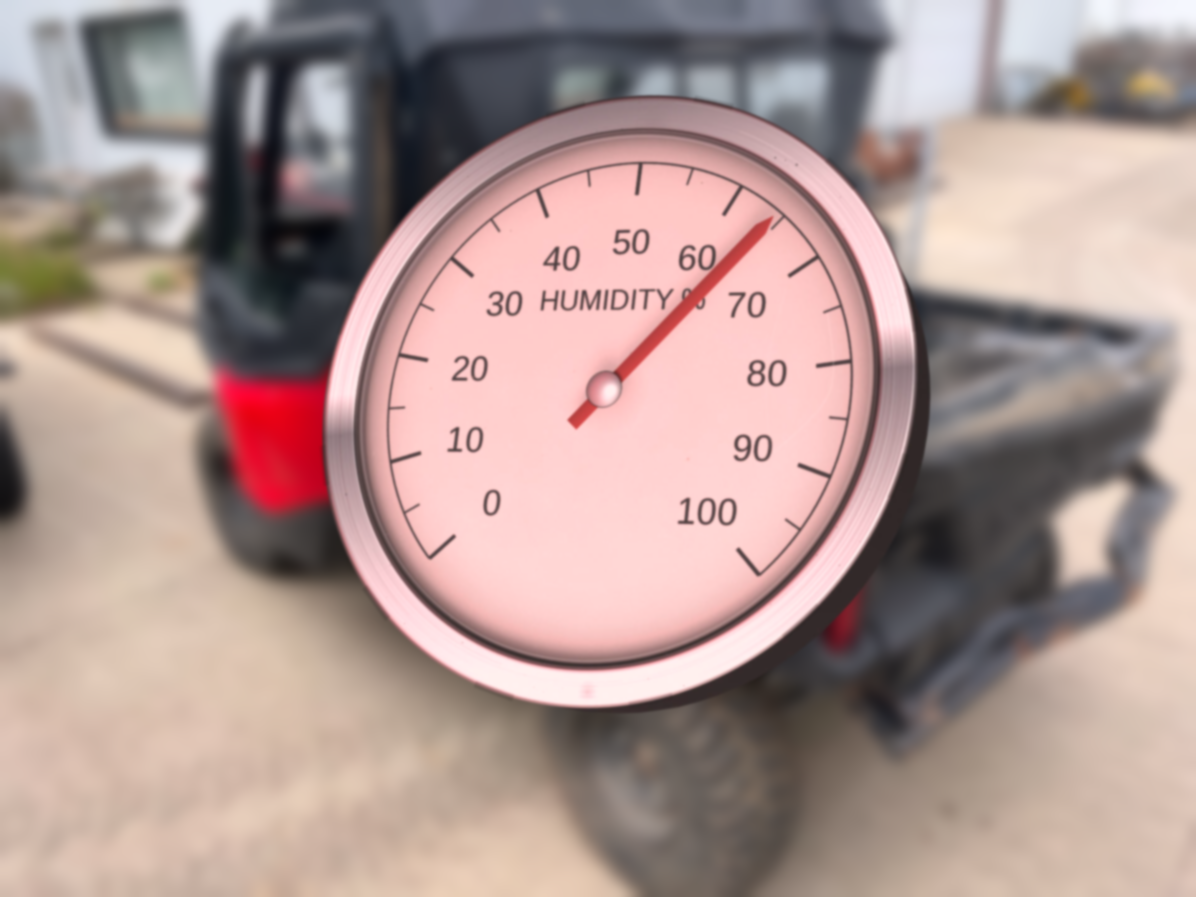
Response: 65 %
